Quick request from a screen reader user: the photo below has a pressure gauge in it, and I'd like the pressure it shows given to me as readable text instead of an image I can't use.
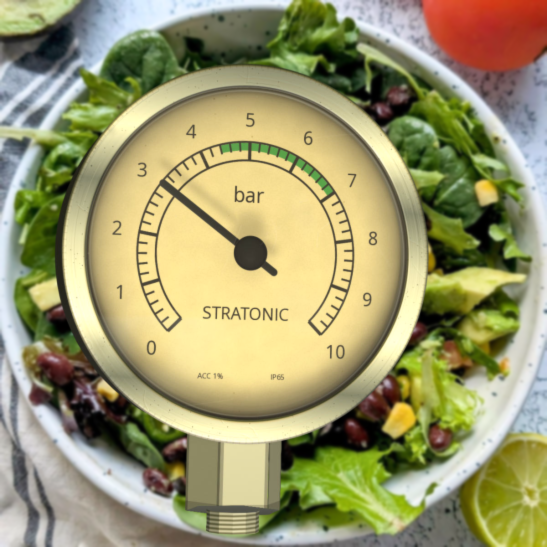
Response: 3 bar
